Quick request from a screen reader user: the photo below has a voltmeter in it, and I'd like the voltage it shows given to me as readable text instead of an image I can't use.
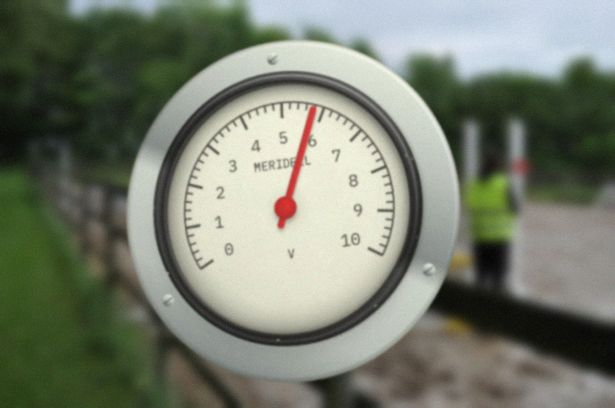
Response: 5.8 V
